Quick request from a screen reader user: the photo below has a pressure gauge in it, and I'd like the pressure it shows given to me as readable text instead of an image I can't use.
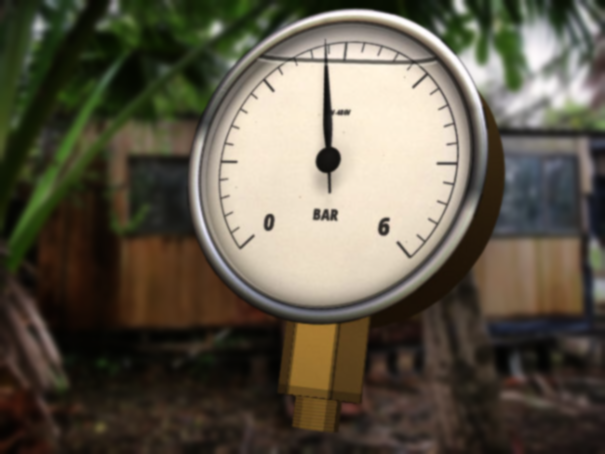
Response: 2.8 bar
